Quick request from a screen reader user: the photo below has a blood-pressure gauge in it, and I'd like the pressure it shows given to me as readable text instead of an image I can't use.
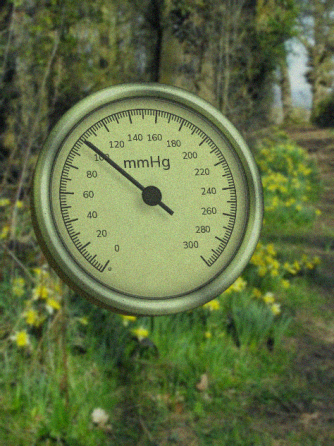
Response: 100 mmHg
